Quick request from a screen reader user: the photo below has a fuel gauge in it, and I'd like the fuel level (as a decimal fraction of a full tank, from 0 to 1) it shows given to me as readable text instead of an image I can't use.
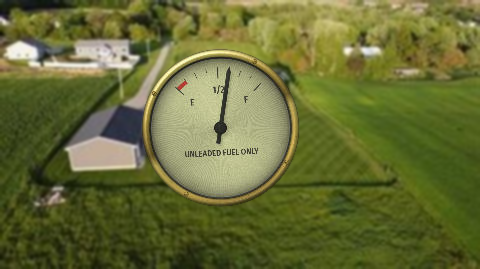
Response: 0.625
